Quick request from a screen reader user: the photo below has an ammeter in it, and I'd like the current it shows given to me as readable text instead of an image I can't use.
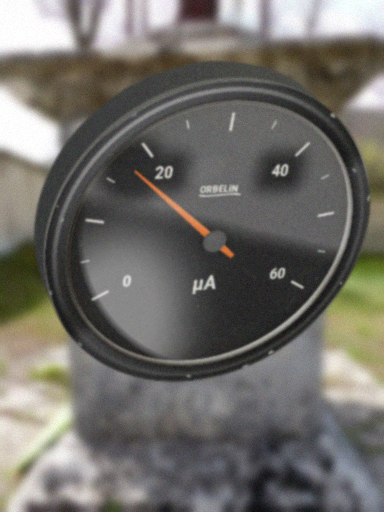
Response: 17.5 µA
